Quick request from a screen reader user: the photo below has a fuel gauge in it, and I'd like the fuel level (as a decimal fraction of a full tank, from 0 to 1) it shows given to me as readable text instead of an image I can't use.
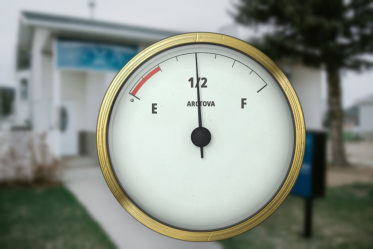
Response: 0.5
